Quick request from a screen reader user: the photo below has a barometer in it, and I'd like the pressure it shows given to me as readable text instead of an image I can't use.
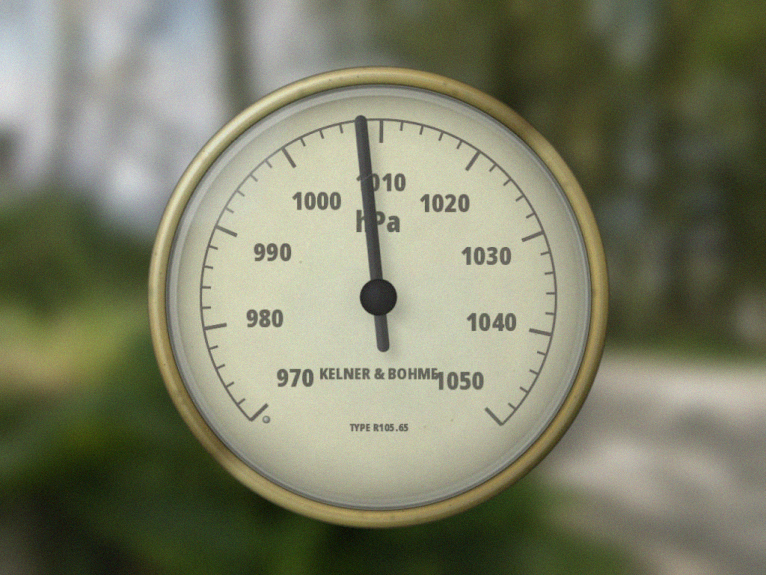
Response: 1008 hPa
